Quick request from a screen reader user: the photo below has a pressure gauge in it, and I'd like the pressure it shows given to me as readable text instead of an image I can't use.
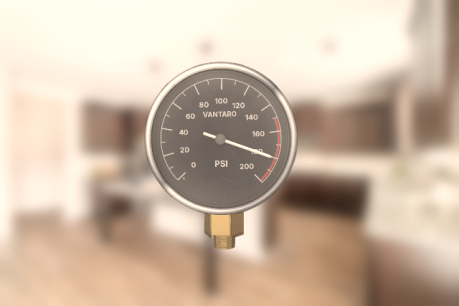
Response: 180 psi
